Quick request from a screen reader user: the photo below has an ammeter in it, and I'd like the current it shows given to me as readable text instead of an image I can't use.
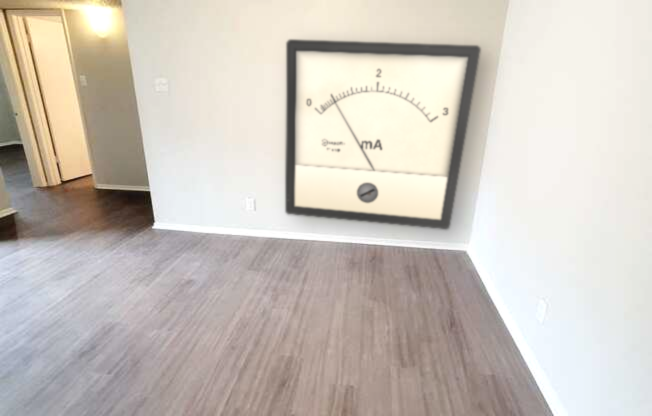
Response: 1 mA
